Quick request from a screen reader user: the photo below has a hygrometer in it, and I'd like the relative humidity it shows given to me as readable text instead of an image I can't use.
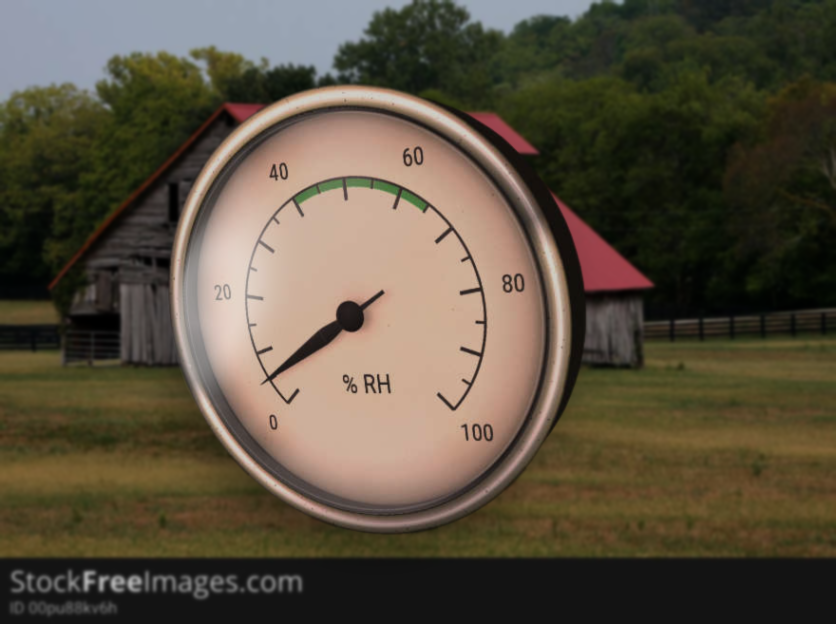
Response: 5 %
